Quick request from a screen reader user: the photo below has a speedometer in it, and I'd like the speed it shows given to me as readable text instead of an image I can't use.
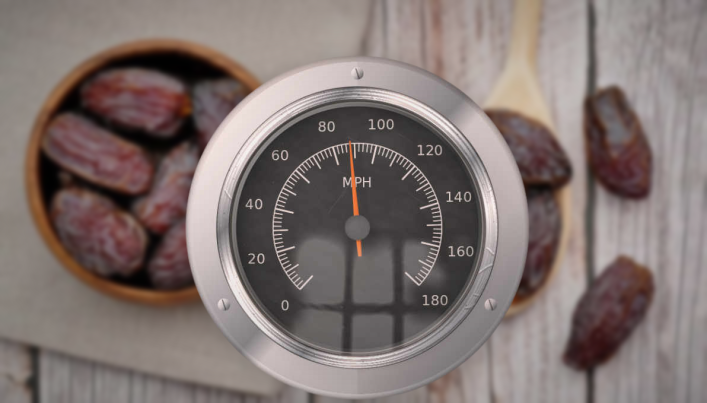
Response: 88 mph
